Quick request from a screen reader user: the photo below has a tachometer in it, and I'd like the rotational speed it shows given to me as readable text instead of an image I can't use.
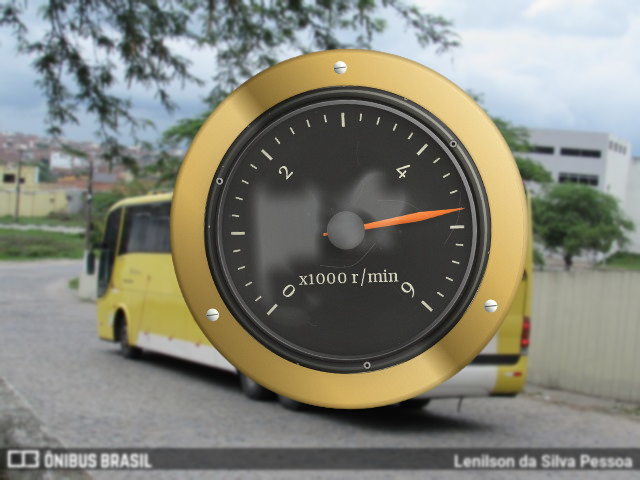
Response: 4800 rpm
